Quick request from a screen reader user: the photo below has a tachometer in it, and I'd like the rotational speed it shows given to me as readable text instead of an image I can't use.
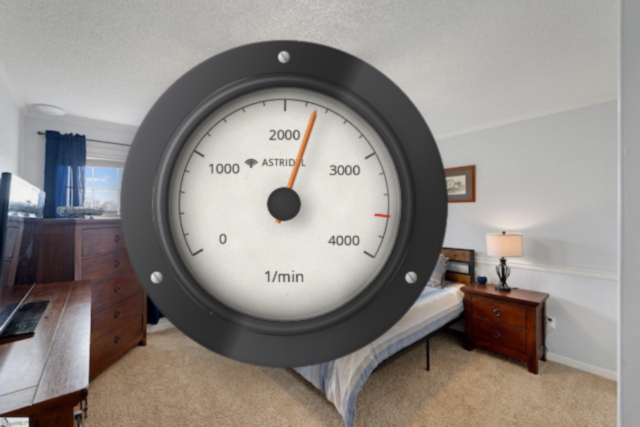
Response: 2300 rpm
